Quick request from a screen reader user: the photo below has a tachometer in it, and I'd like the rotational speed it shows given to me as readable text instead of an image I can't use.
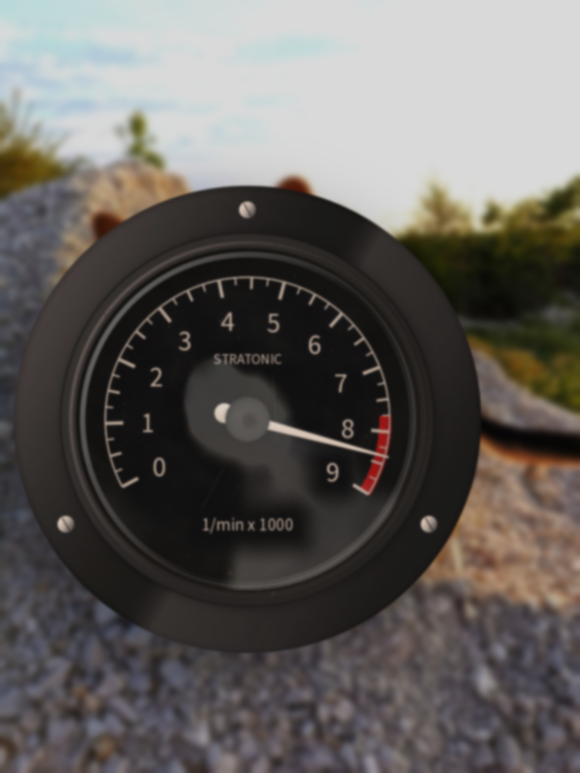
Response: 8375 rpm
